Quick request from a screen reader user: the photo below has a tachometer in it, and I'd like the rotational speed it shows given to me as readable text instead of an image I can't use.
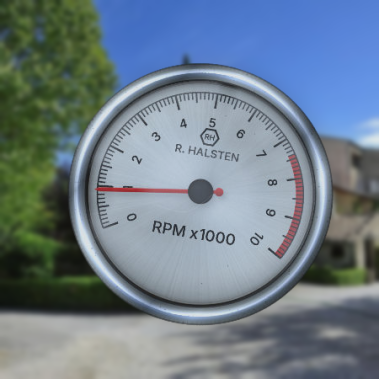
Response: 900 rpm
